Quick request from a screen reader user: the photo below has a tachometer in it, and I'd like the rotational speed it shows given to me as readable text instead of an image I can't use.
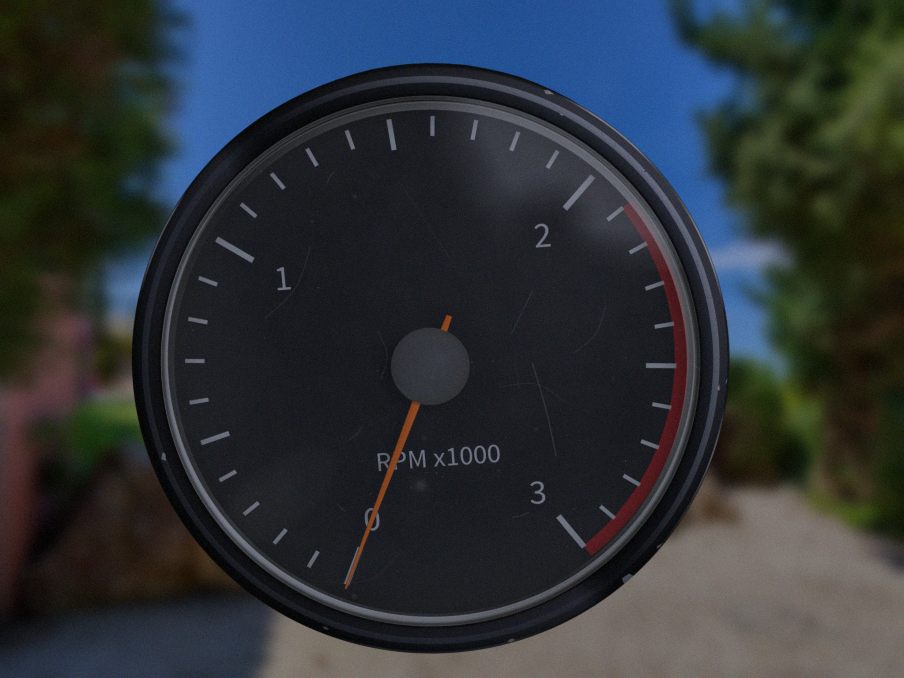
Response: 0 rpm
